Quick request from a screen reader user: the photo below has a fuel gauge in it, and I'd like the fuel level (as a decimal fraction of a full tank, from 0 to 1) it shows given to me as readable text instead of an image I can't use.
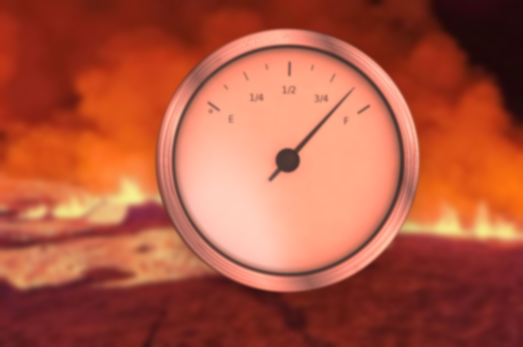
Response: 0.875
